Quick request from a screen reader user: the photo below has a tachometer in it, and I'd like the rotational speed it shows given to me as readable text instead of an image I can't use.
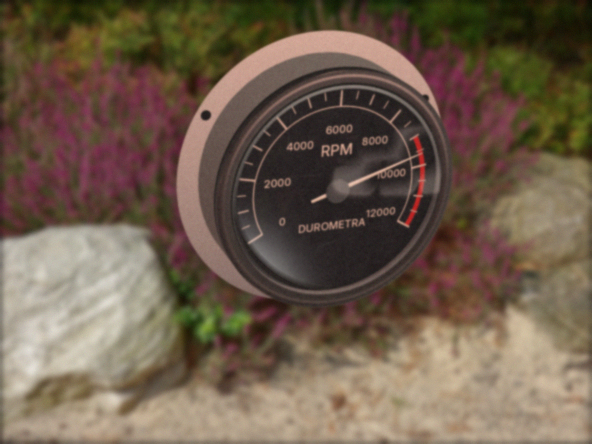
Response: 9500 rpm
